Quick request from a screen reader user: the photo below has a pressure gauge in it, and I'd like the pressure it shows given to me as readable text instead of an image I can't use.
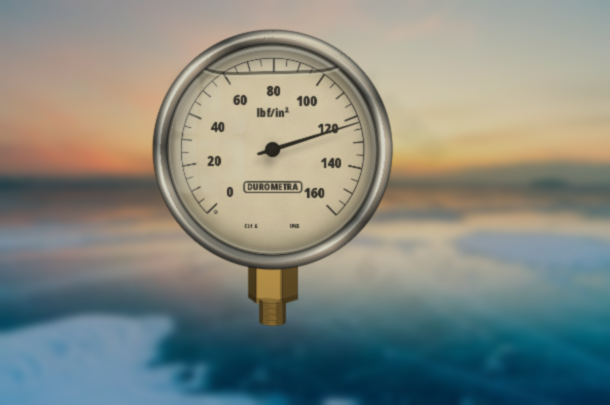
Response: 122.5 psi
